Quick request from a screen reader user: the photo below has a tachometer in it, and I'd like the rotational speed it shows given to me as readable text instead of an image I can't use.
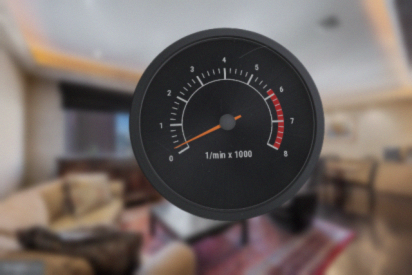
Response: 200 rpm
